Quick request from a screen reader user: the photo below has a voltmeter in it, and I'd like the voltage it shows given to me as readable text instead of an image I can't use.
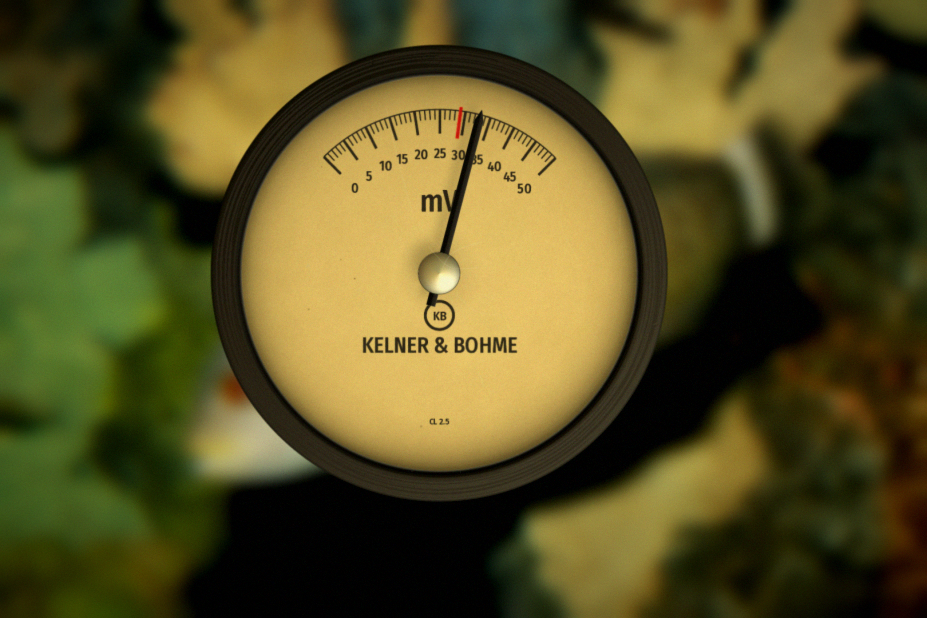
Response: 33 mV
